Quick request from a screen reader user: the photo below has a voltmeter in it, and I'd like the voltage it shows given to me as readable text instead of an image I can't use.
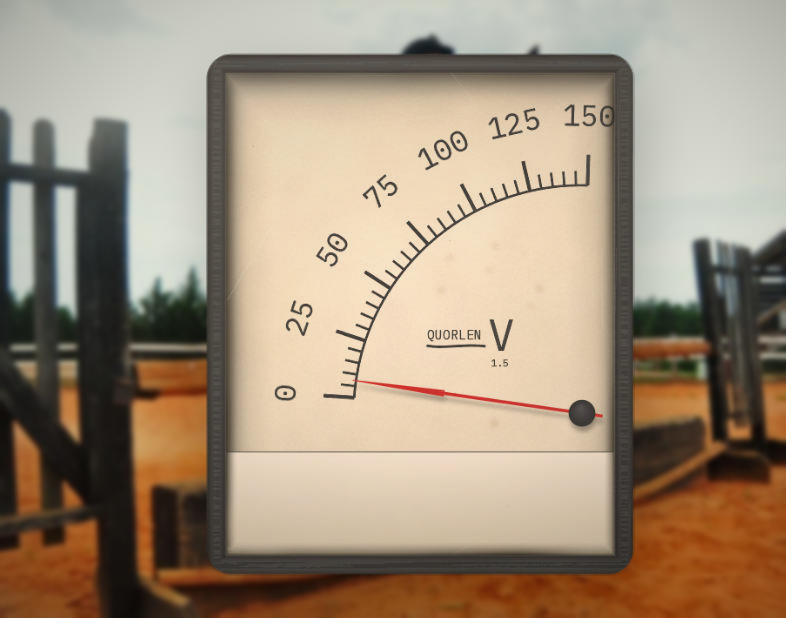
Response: 7.5 V
